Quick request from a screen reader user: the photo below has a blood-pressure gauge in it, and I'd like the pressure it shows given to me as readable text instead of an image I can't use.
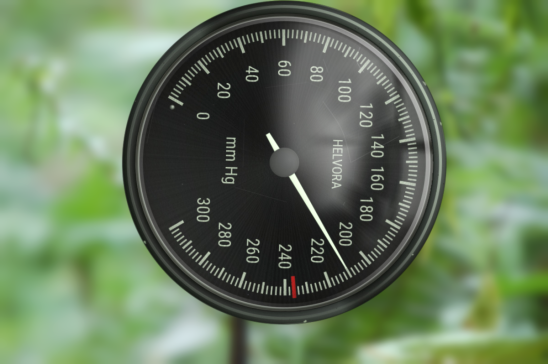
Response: 210 mmHg
